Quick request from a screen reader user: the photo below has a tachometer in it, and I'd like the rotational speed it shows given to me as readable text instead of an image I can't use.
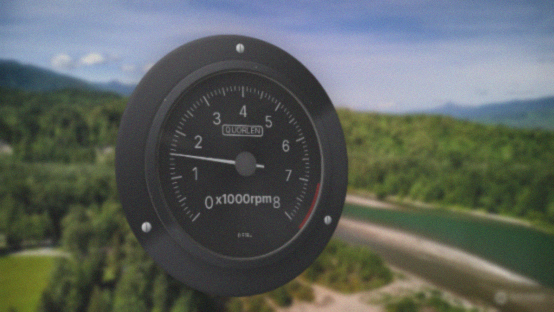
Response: 1500 rpm
